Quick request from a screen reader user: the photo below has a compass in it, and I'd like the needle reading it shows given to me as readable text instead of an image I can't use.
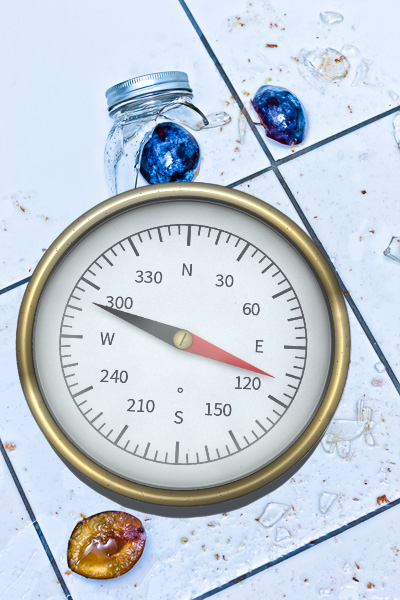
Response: 110 °
